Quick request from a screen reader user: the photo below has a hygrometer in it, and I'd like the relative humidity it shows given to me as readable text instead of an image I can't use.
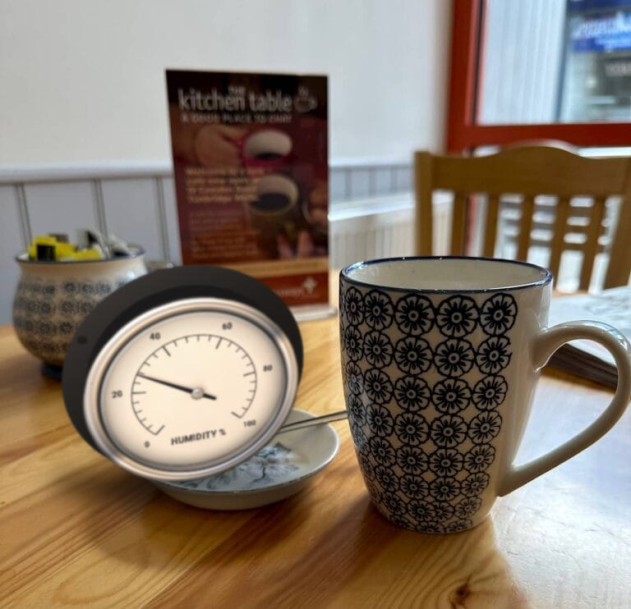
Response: 28 %
